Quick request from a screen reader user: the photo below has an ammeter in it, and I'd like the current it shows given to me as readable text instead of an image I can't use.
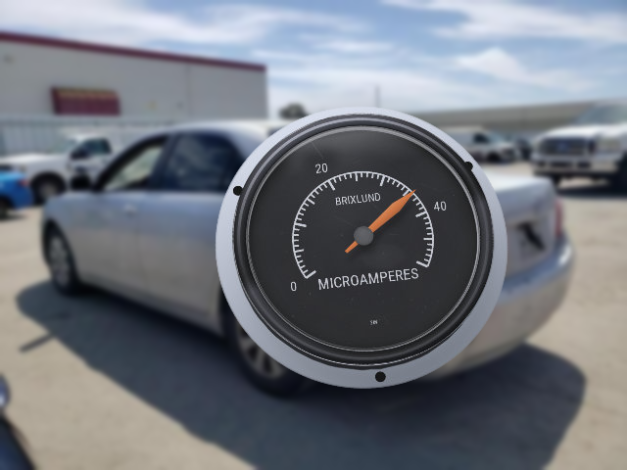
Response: 36 µA
